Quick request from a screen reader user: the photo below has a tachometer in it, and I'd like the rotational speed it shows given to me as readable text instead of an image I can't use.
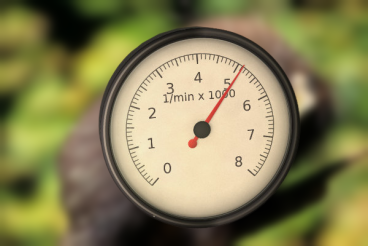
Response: 5100 rpm
